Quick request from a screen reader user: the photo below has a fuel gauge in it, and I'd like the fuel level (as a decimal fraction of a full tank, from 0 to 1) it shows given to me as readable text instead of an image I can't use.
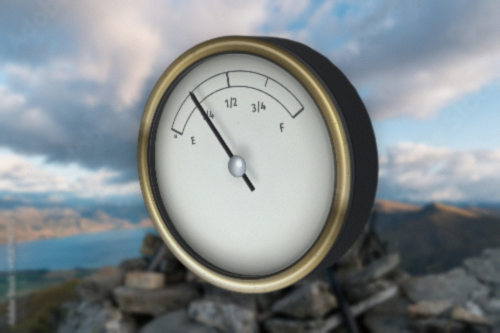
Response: 0.25
